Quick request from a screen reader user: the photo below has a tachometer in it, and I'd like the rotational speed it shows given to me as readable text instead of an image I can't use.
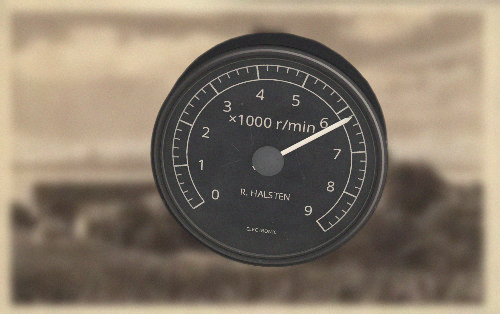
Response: 6200 rpm
